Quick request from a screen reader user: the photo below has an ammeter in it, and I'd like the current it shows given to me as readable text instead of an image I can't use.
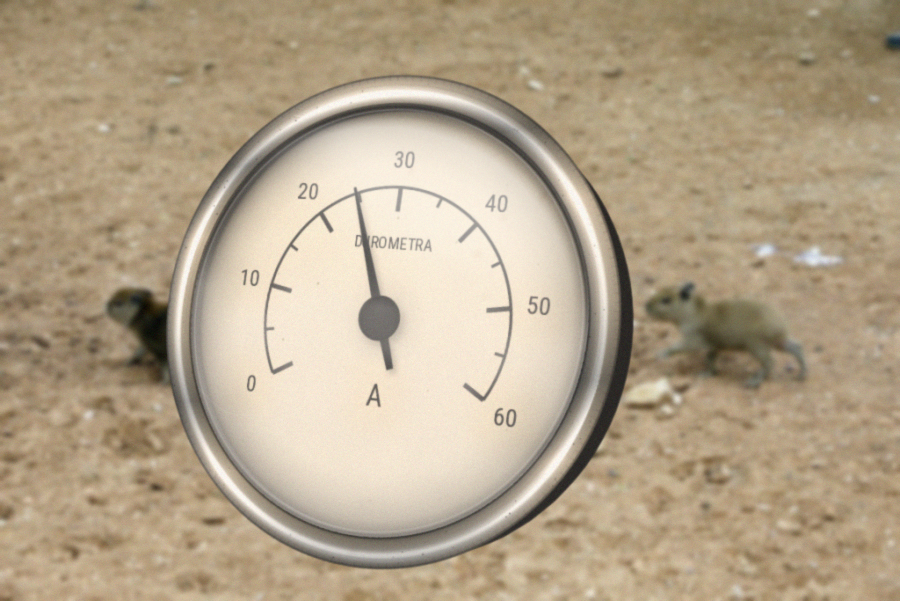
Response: 25 A
